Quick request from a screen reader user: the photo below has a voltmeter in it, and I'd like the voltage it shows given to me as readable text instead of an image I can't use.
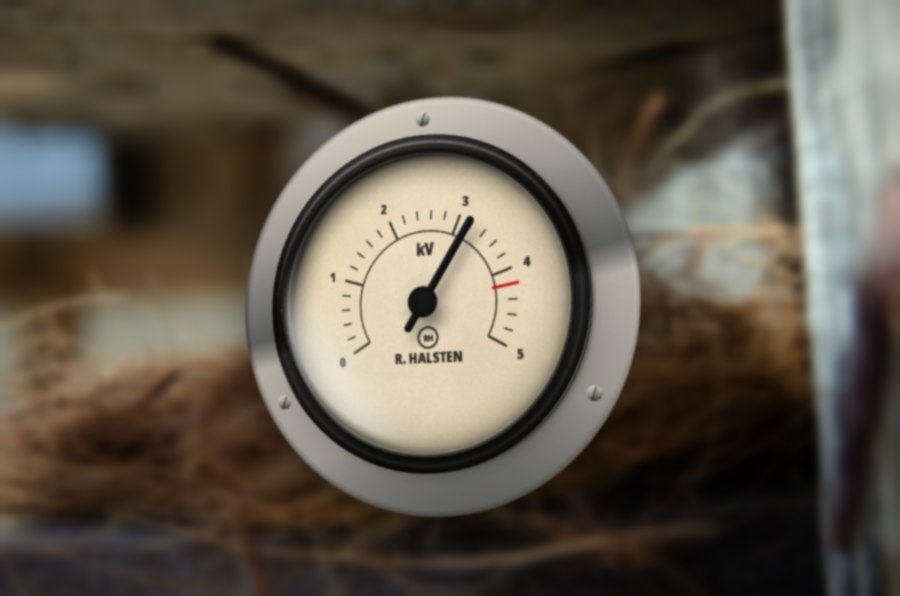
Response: 3.2 kV
